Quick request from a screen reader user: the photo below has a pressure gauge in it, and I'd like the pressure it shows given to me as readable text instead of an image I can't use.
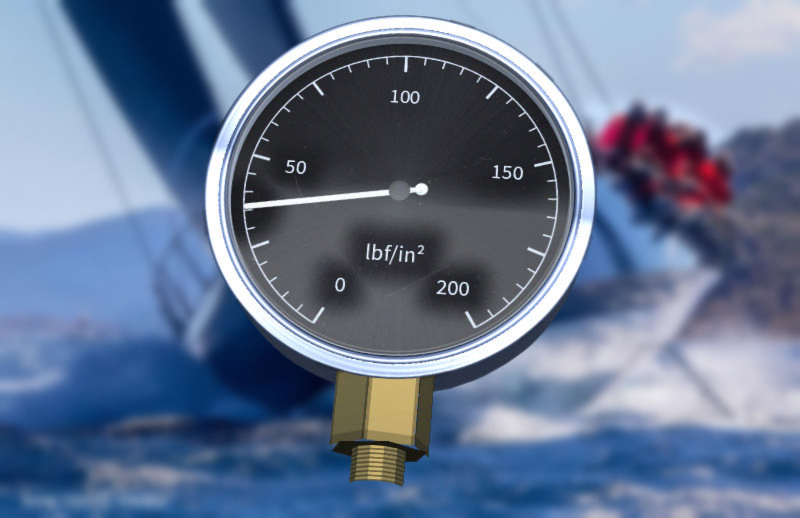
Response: 35 psi
